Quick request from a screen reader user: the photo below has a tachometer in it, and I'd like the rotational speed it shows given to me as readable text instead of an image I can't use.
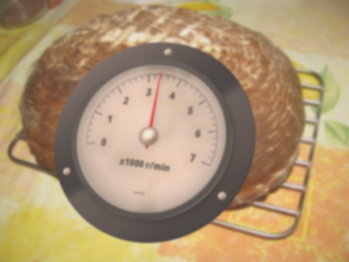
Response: 3400 rpm
